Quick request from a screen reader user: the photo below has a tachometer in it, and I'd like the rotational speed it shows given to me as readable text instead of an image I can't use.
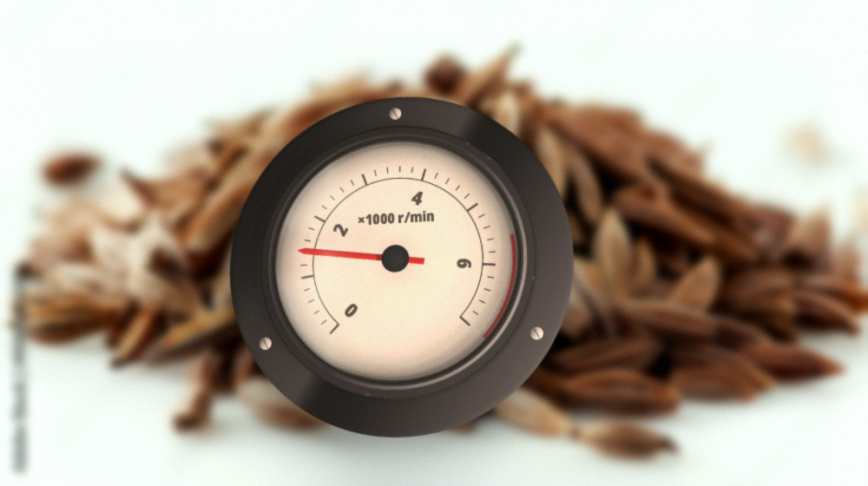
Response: 1400 rpm
